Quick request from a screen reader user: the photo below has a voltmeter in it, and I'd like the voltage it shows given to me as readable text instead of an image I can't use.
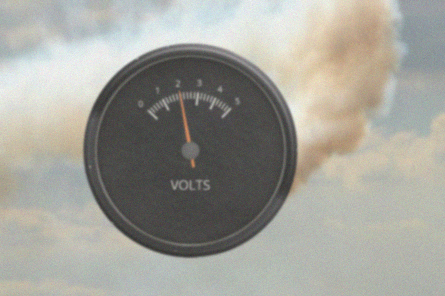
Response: 2 V
